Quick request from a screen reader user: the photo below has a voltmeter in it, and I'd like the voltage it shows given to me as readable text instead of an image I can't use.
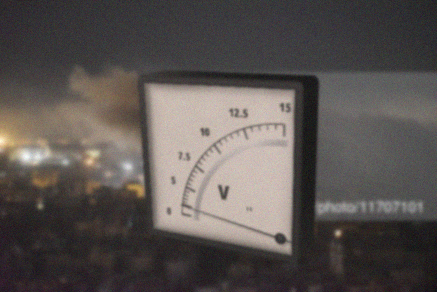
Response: 2.5 V
